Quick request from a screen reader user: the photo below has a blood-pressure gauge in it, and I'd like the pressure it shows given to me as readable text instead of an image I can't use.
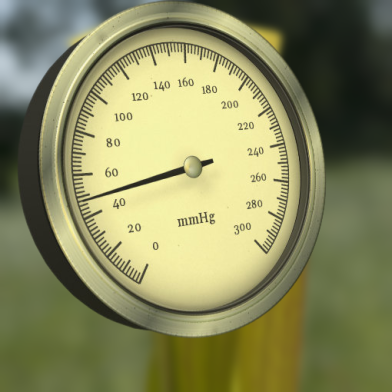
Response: 48 mmHg
